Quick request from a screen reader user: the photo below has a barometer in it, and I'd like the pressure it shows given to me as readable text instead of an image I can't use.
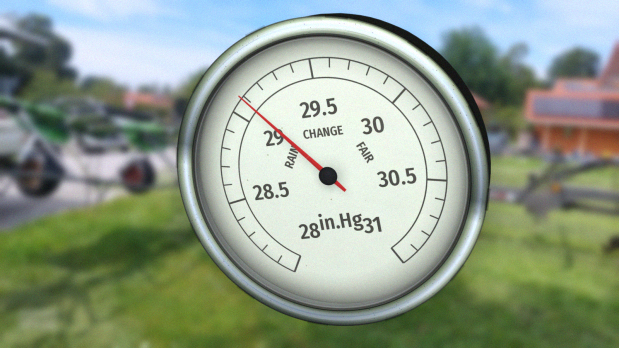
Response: 29.1 inHg
